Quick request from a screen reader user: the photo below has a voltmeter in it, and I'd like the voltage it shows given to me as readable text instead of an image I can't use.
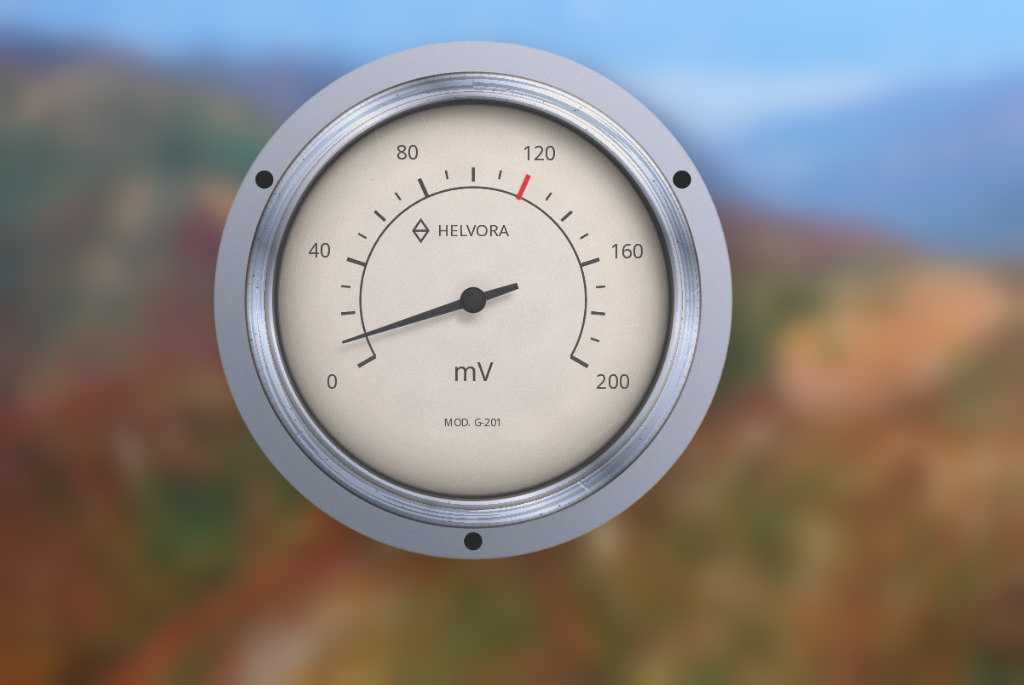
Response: 10 mV
